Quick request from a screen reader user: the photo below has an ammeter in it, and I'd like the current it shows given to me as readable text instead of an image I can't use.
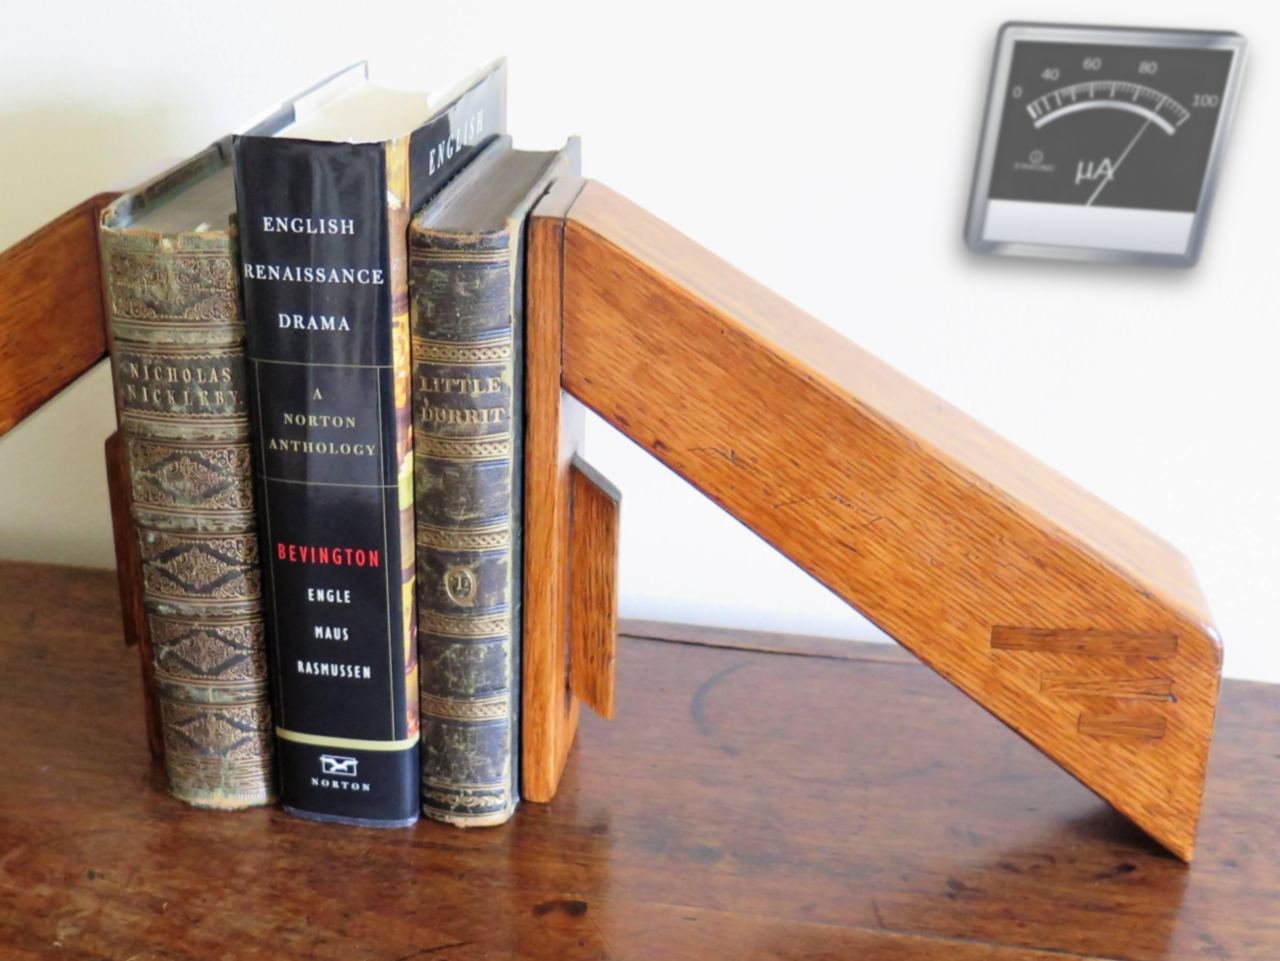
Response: 90 µA
